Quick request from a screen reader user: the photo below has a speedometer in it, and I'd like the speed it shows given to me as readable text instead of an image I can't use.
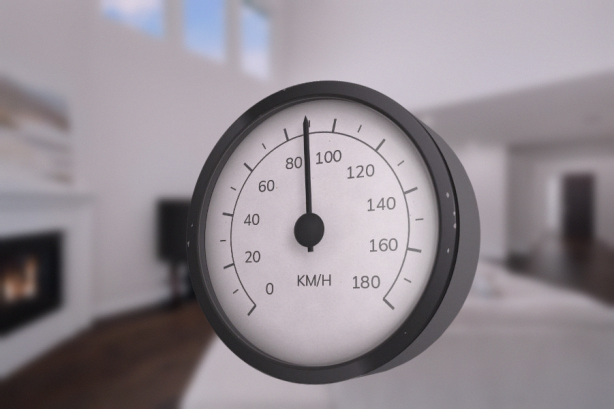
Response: 90 km/h
